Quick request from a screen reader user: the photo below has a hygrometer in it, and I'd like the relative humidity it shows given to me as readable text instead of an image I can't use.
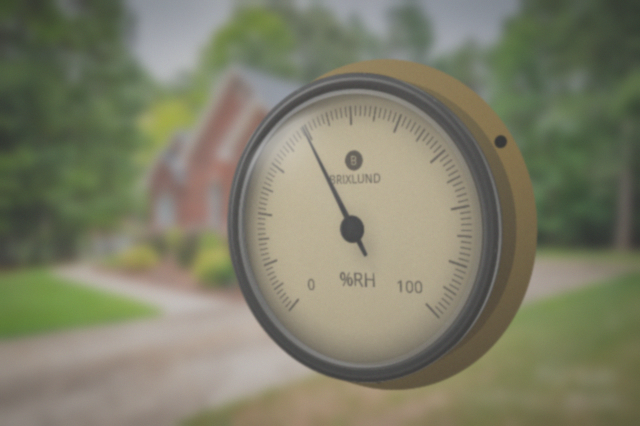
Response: 40 %
